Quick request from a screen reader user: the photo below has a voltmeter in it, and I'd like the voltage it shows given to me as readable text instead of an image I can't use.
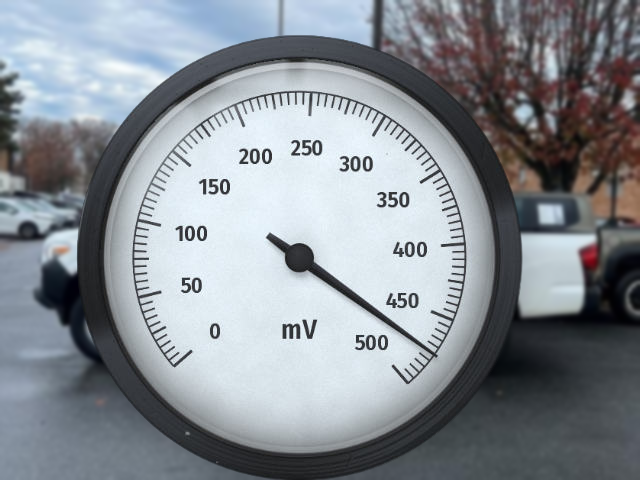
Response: 475 mV
